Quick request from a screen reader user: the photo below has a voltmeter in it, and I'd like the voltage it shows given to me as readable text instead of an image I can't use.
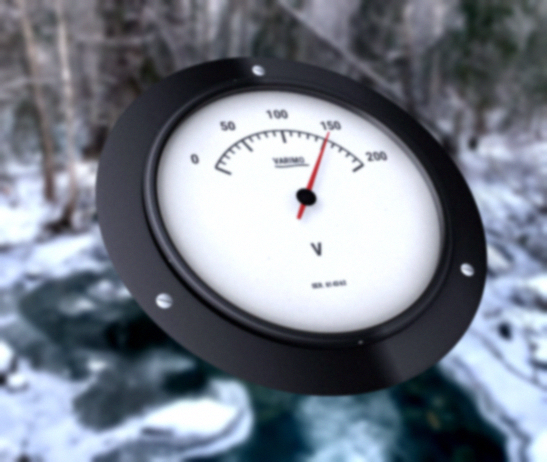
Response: 150 V
